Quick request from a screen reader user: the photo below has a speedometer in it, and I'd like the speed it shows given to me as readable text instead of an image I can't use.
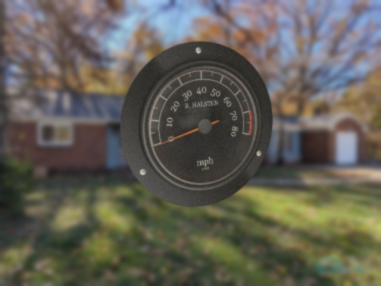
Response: 0 mph
